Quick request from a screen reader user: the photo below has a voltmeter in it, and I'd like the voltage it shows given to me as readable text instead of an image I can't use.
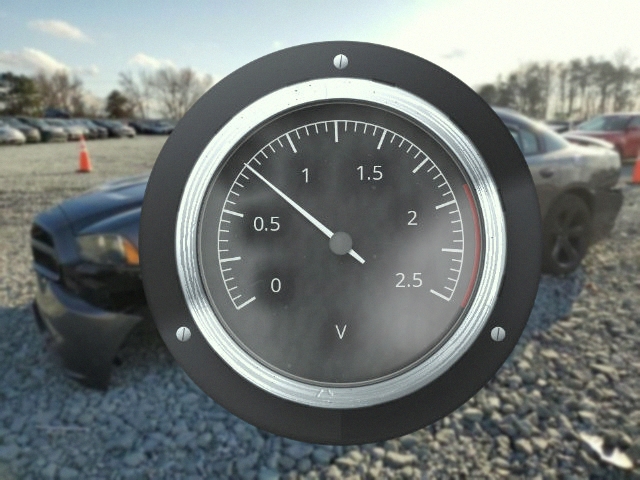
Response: 0.75 V
